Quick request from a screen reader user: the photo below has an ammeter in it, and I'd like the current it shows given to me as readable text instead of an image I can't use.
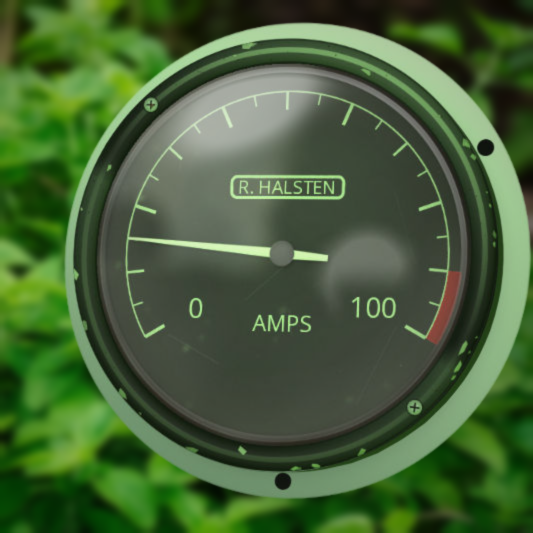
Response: 15 A
